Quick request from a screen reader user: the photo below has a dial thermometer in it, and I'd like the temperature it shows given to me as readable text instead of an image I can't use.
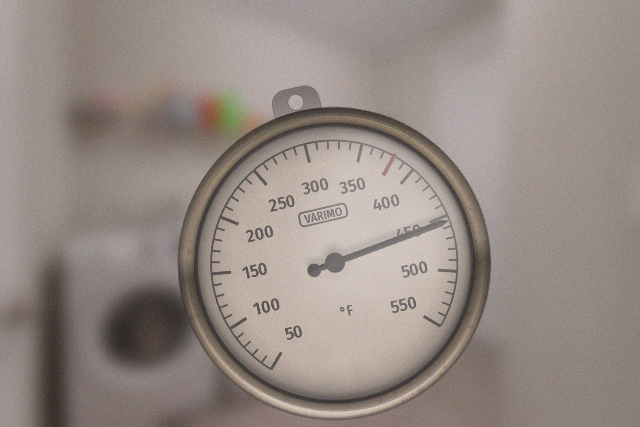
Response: 455 °F
